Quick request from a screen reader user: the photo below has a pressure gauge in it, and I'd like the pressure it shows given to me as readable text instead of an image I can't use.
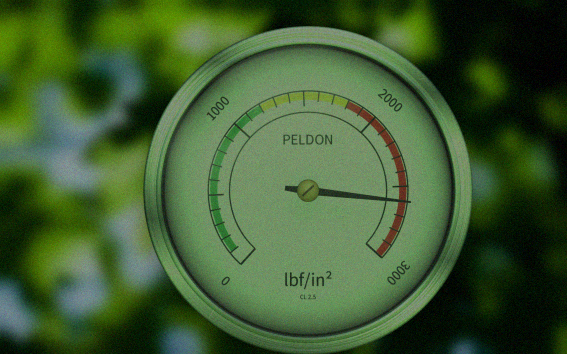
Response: 2600 psi
